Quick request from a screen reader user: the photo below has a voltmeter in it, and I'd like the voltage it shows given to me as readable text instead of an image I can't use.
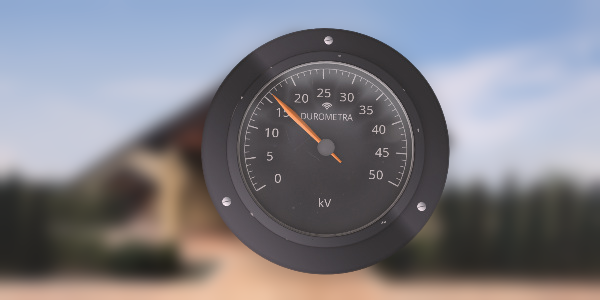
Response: 16 kV
